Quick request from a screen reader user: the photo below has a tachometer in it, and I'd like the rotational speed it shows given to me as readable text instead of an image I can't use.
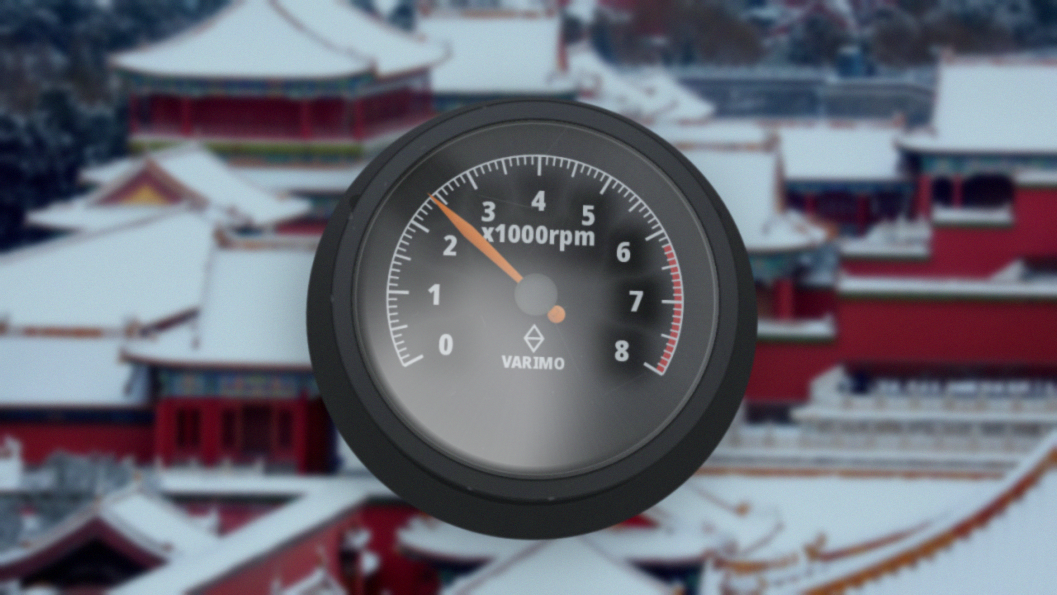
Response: 2400 rpm
